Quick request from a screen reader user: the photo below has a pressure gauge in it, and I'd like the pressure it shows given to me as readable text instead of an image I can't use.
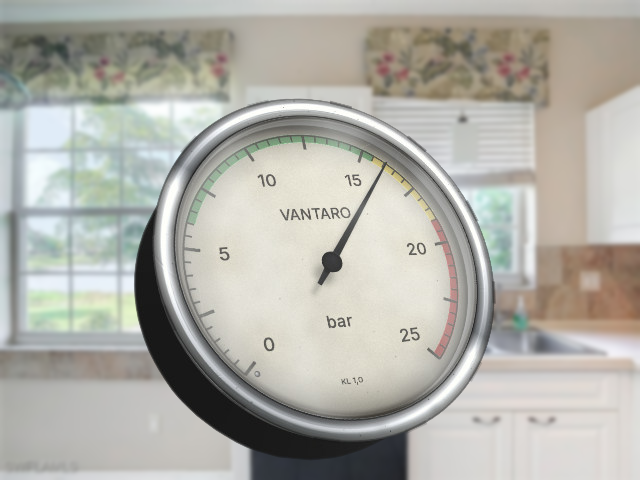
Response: 16 bar
